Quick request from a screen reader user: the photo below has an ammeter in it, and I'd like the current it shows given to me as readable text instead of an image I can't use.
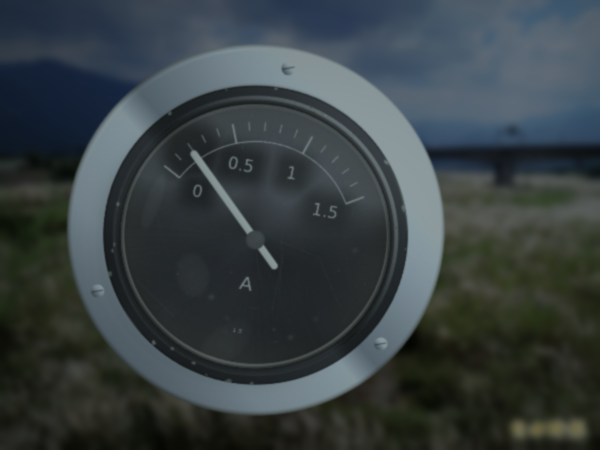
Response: 0.2 A
